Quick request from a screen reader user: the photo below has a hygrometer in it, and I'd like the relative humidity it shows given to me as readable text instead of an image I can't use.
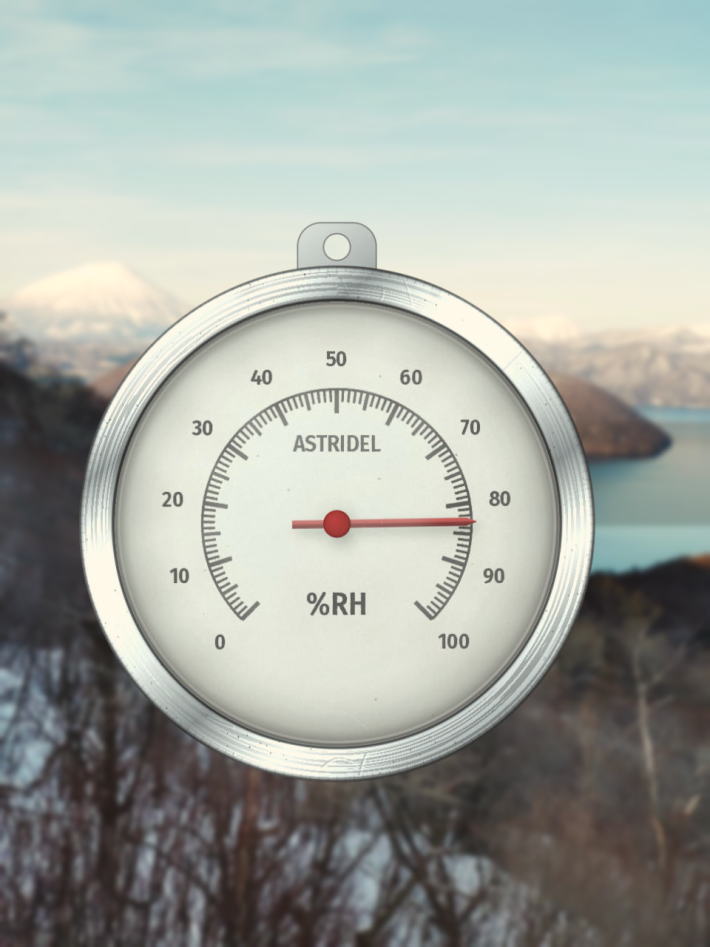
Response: 83 %
